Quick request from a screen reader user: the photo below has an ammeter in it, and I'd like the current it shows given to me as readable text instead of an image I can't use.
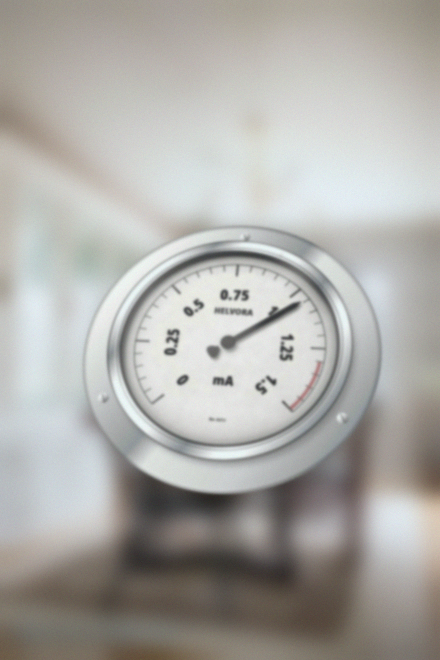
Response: 1.05 mA
